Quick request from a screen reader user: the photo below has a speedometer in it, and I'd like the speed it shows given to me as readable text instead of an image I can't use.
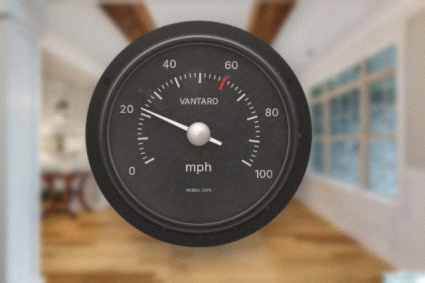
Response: 22 mph
